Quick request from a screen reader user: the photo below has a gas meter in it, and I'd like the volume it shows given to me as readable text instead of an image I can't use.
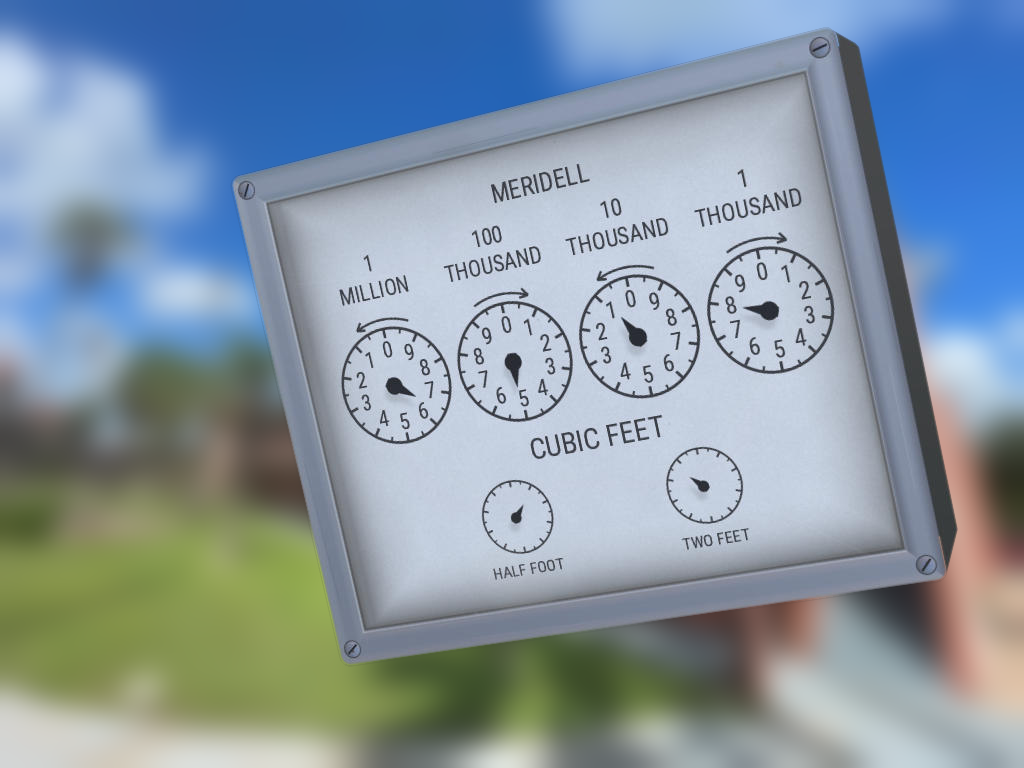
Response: 650800 ft³
